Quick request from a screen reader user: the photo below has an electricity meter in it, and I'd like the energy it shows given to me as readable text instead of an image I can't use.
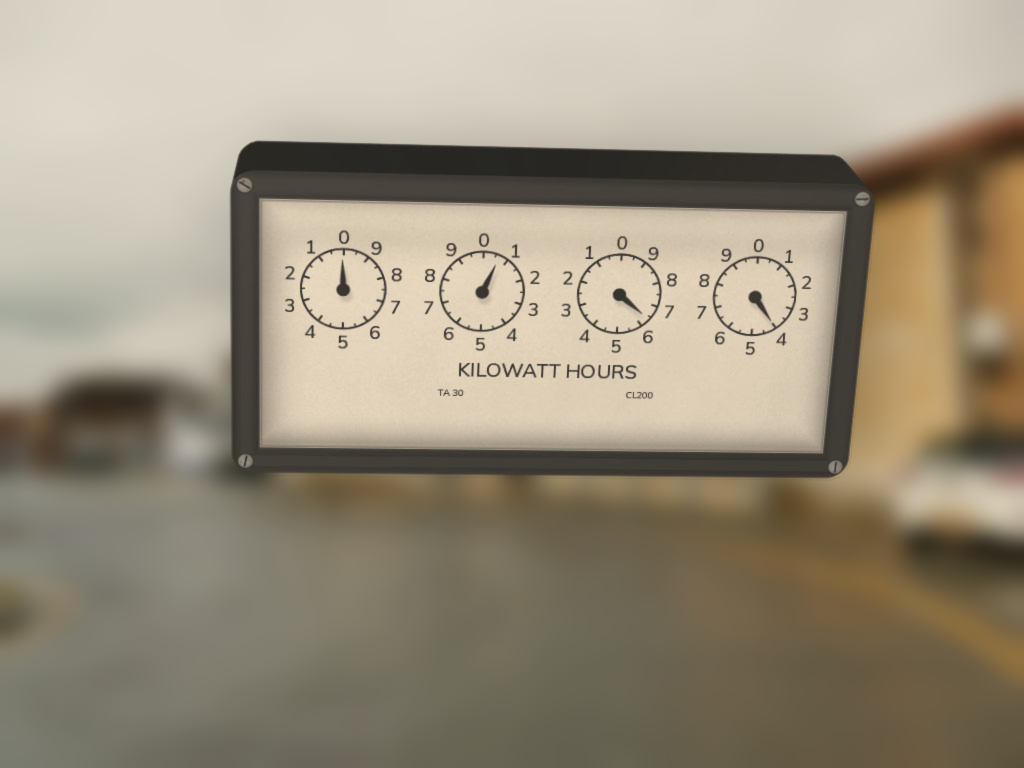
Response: 64 kWh
